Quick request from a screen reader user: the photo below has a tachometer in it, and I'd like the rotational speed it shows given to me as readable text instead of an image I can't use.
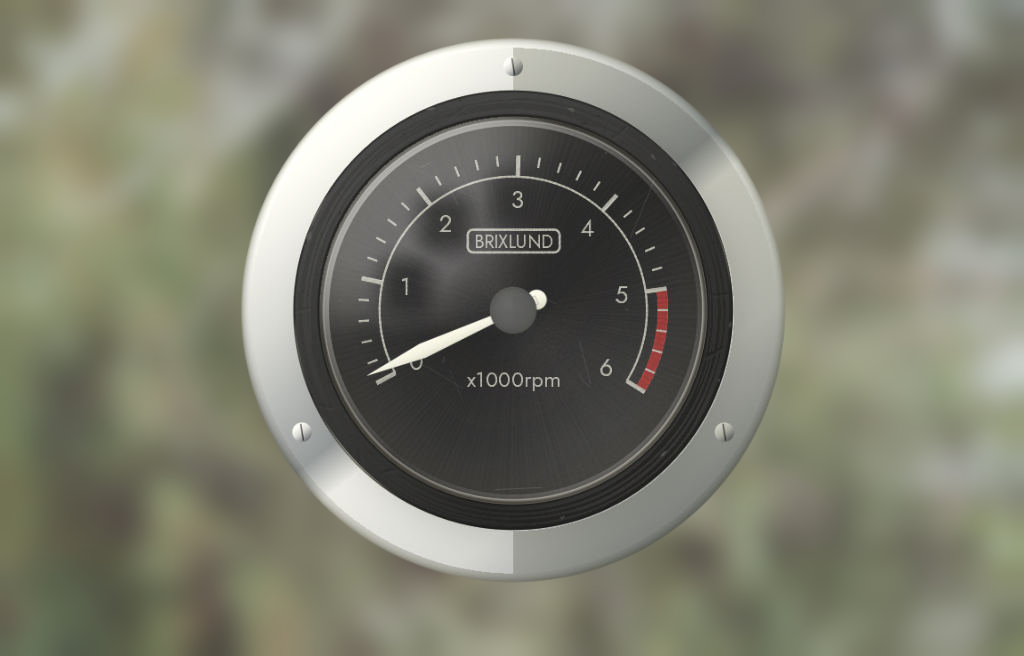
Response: 100 rpm
